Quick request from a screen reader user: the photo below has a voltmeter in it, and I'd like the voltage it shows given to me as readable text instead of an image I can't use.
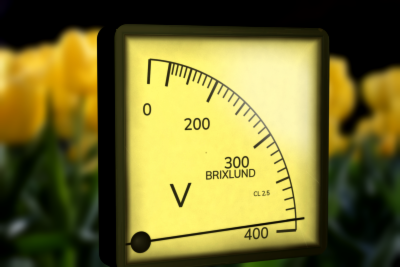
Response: 390 V
